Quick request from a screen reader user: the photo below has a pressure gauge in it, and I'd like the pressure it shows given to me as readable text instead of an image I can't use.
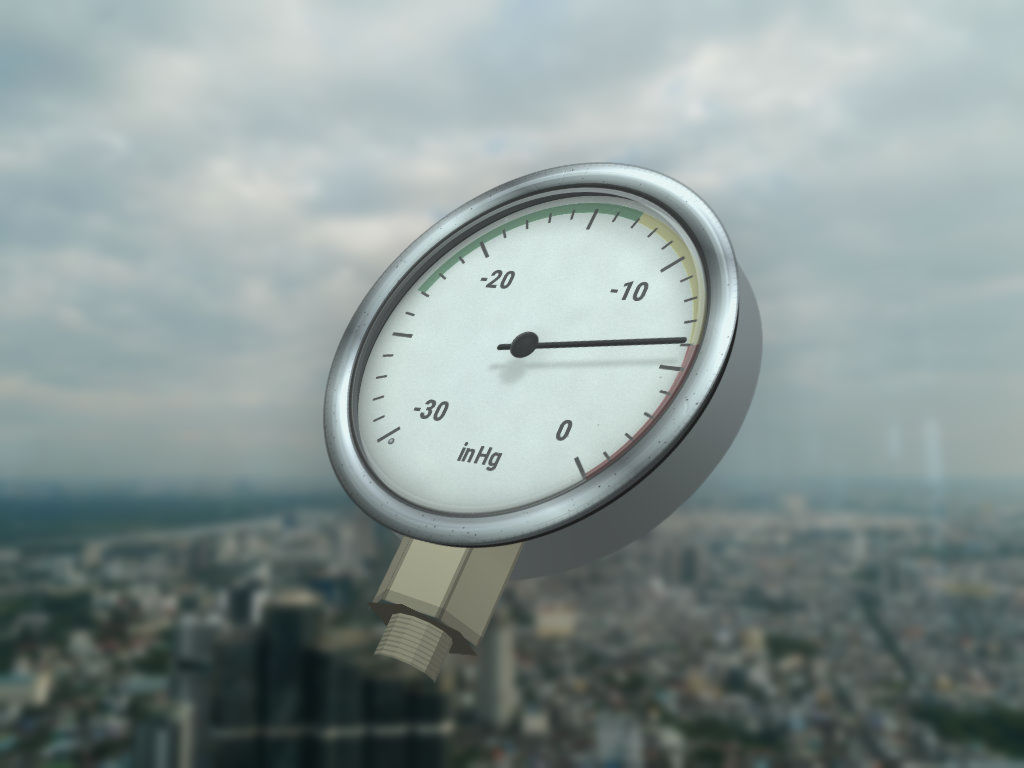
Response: -6 inHg
